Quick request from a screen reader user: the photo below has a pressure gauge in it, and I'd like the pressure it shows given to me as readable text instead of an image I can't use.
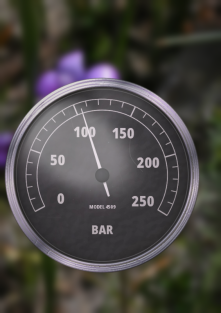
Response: 105 bar
